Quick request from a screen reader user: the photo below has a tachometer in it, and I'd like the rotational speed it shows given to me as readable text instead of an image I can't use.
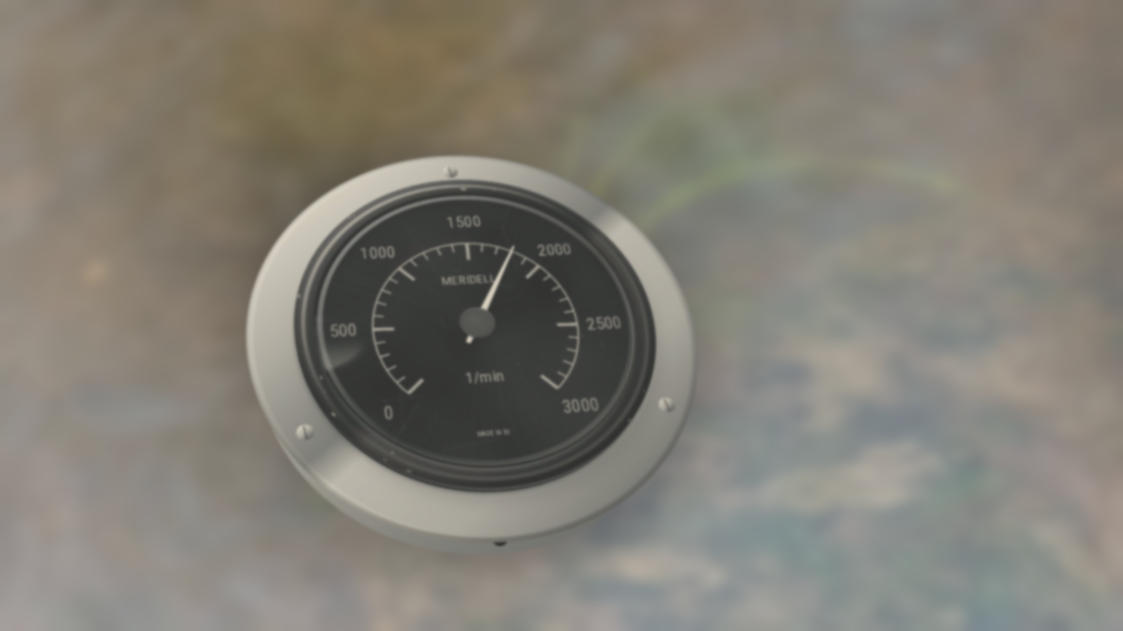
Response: 1800 rpm
